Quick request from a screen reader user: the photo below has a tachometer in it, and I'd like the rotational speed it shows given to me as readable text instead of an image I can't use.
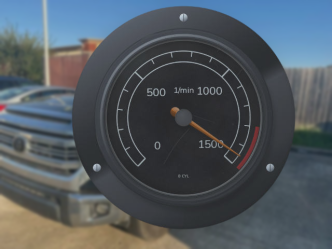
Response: 1450 rpm
